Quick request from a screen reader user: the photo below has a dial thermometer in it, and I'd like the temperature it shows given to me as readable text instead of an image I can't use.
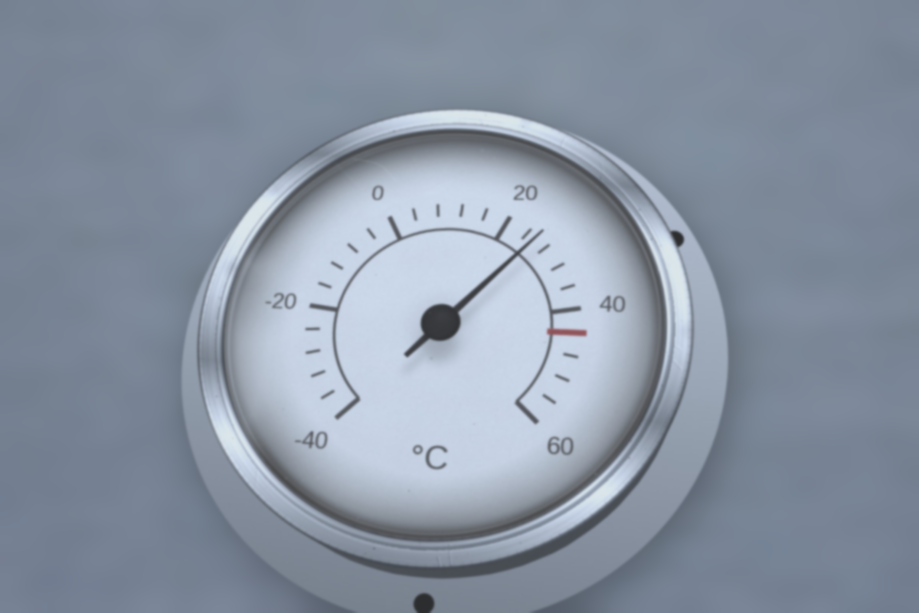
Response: 26 °C
